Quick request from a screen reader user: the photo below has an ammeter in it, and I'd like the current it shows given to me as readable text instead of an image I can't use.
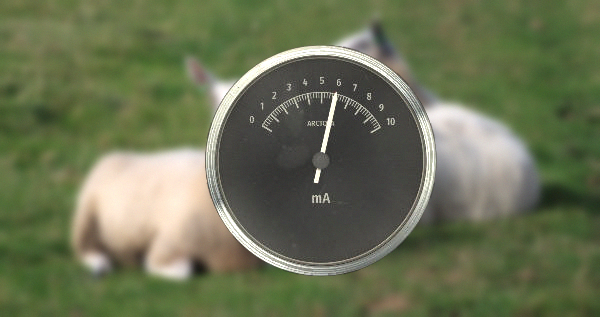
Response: 6 mA
